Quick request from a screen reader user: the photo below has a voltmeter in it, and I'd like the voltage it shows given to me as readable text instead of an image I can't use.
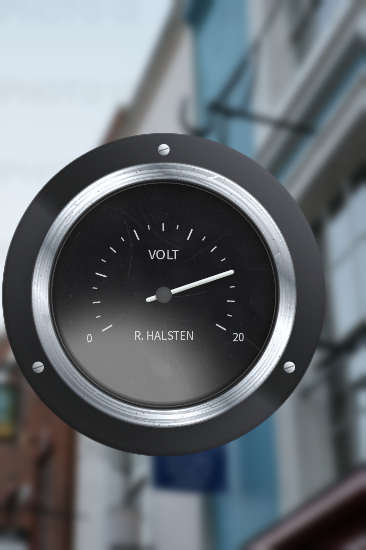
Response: 16 V
